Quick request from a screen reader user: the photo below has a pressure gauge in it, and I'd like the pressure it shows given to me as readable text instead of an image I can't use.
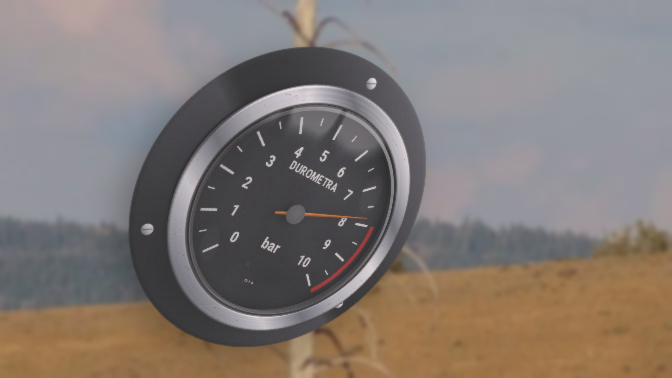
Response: 7.75 bar
